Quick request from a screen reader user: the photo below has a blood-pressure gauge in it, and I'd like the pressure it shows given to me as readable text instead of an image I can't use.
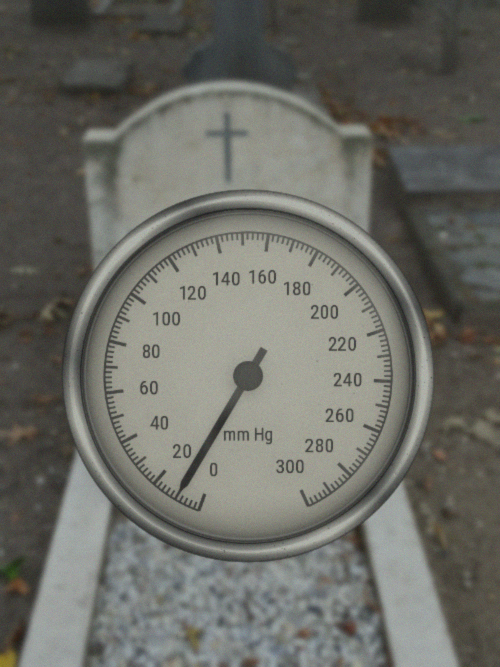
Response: 10 mmHg
